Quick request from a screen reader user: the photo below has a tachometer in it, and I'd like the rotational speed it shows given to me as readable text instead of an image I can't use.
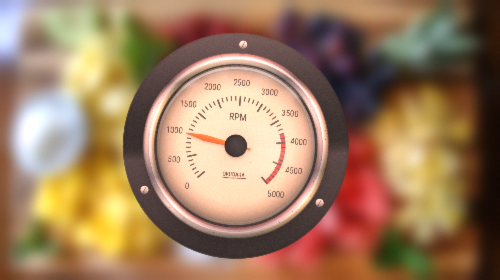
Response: 1000 rpm
